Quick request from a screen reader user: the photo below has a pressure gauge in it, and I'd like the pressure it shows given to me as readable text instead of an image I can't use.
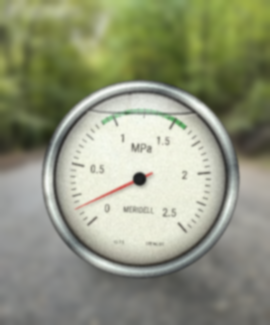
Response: 0.15 MPa
